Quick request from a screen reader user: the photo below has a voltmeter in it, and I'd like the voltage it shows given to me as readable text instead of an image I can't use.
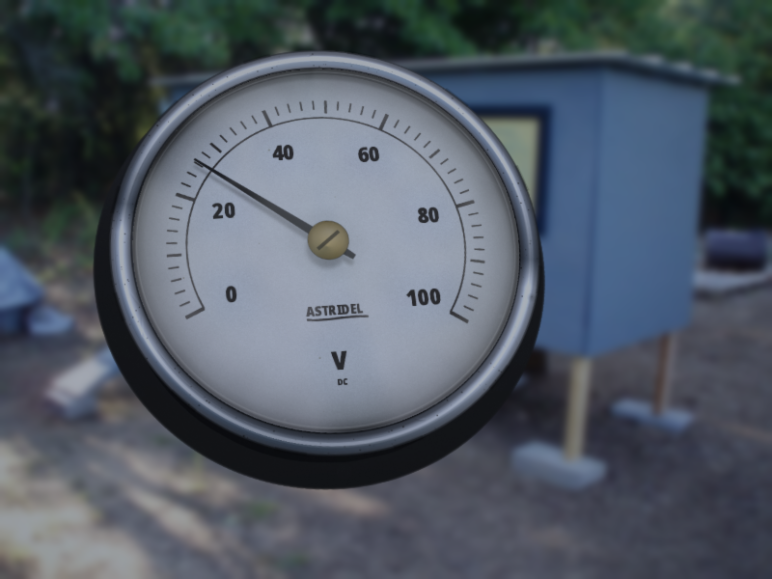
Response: 26 V
